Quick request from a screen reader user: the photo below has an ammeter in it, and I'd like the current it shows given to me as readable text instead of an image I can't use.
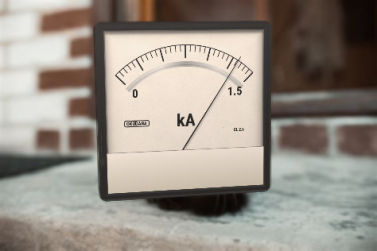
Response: 1.3 kA
